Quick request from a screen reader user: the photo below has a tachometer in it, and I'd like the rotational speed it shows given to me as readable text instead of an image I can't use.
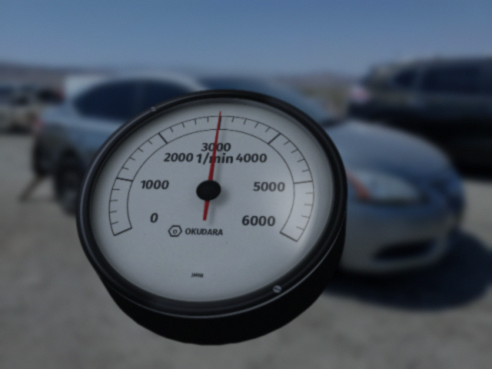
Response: 3000 rpm
